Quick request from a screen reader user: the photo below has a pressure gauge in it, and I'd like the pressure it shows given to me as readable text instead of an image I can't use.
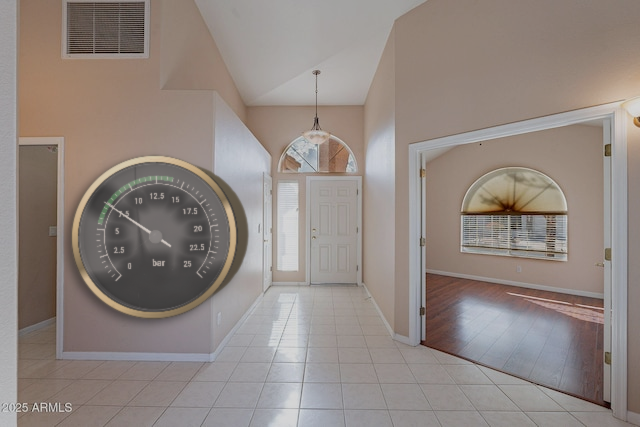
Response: 7.5 bar
